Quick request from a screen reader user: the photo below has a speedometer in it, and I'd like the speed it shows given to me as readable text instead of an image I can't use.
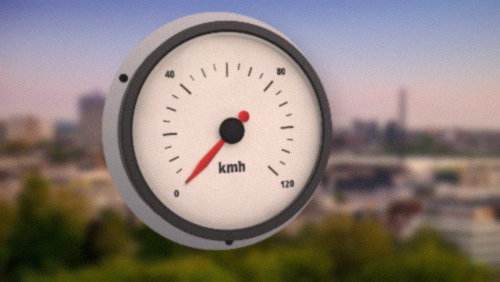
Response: 0 km/h
